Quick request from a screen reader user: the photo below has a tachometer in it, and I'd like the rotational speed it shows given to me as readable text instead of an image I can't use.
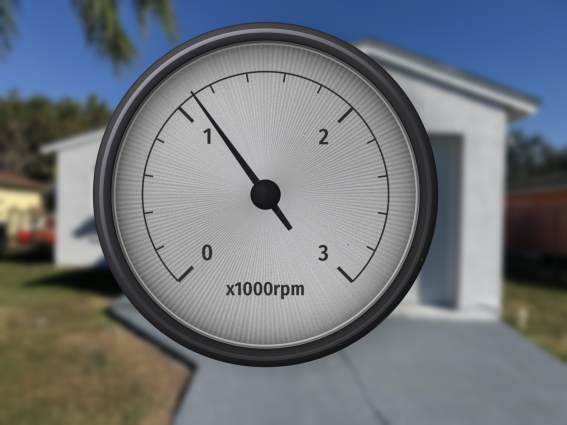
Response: 1100 rpm
